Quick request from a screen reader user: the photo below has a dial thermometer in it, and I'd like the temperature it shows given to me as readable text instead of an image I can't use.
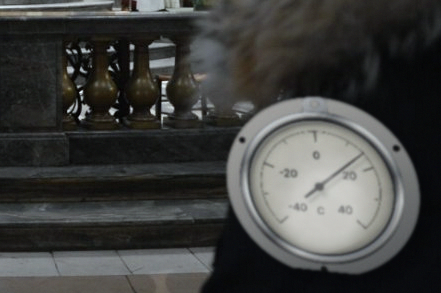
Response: 15 °C
